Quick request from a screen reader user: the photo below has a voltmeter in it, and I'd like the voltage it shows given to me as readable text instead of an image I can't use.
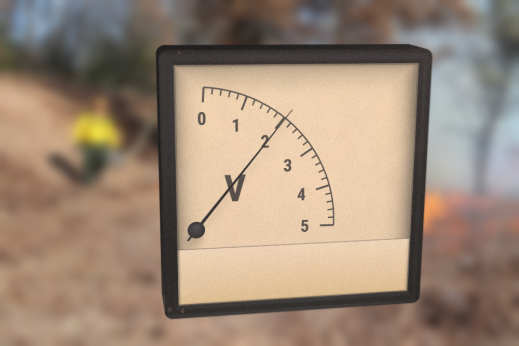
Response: 2 V
